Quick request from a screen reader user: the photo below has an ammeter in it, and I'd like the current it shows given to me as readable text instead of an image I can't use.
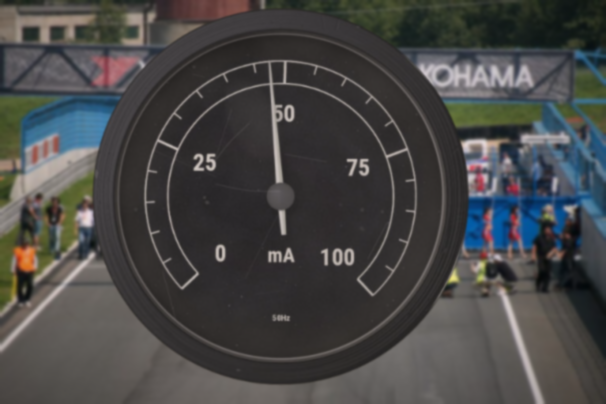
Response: 47.5 mA
